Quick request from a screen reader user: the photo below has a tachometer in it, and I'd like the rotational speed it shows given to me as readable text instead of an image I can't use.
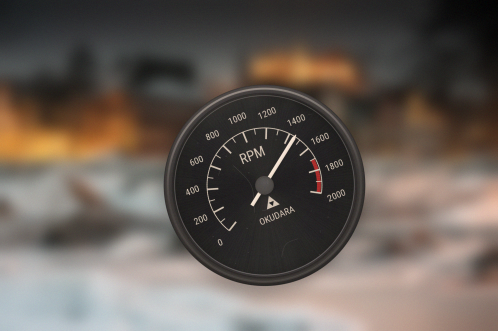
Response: 1450 rpm
